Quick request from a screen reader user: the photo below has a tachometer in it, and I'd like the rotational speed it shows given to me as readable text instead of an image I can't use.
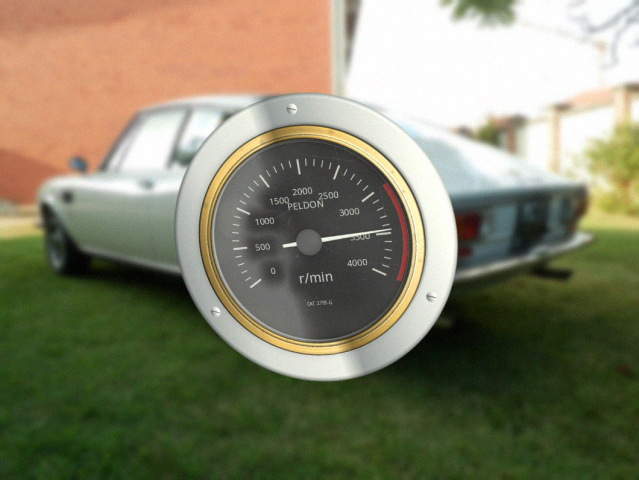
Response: 3450 rpm
